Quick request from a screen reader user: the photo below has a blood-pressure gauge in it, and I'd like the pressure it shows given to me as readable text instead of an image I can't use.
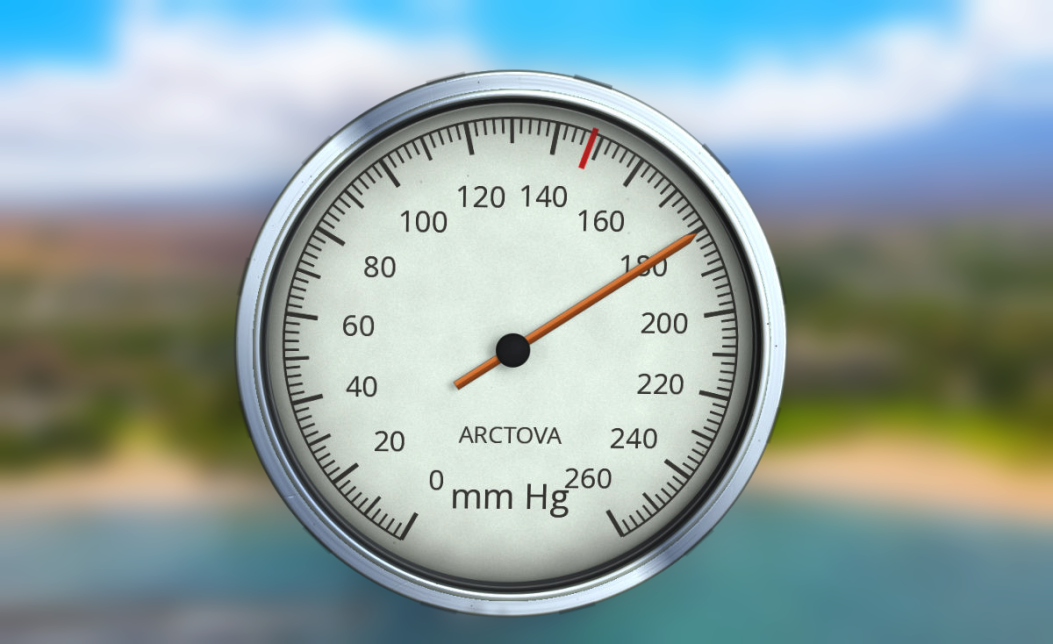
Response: 180 mmHg
